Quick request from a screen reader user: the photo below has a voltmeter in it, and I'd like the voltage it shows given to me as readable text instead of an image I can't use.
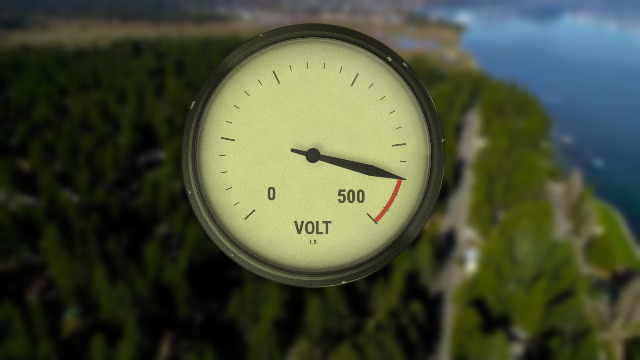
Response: 440 V
